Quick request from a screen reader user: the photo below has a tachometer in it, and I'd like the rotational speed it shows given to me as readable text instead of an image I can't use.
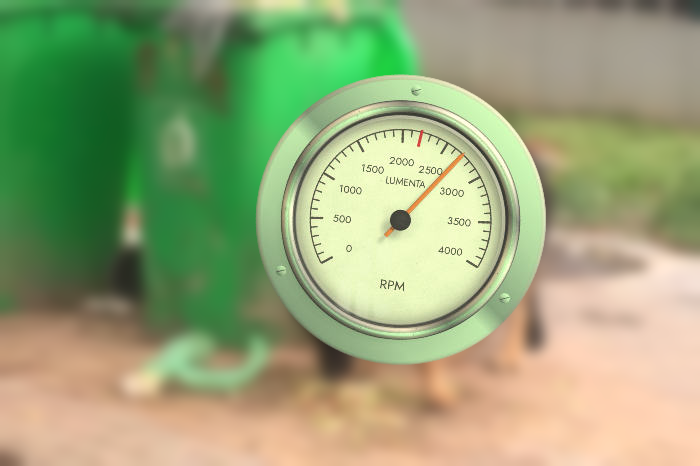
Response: 2700 rpm
